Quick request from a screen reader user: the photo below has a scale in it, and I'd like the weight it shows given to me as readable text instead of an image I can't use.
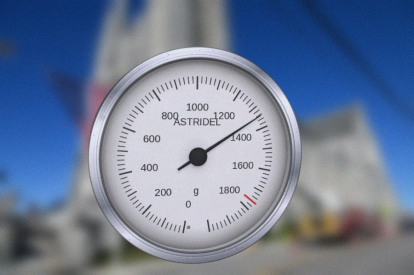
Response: 1340 g
